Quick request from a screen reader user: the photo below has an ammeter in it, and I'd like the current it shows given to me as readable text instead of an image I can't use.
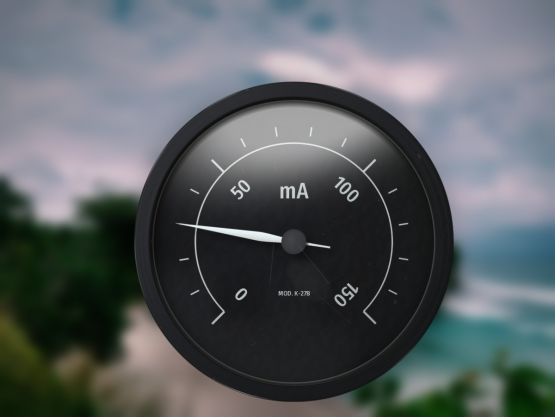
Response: 30 mA
